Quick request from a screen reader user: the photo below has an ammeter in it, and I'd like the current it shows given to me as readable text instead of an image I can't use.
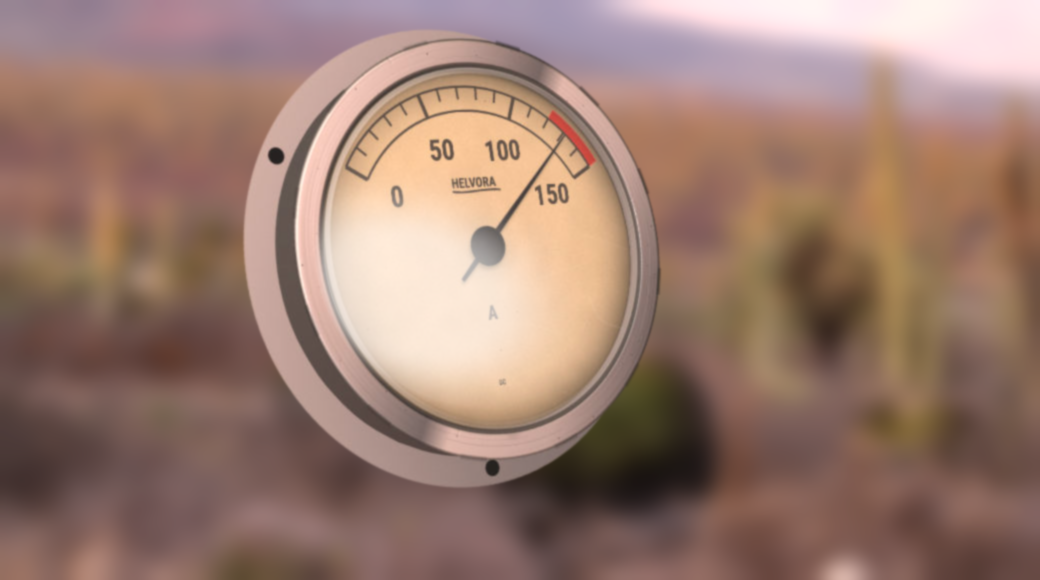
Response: 130 A
